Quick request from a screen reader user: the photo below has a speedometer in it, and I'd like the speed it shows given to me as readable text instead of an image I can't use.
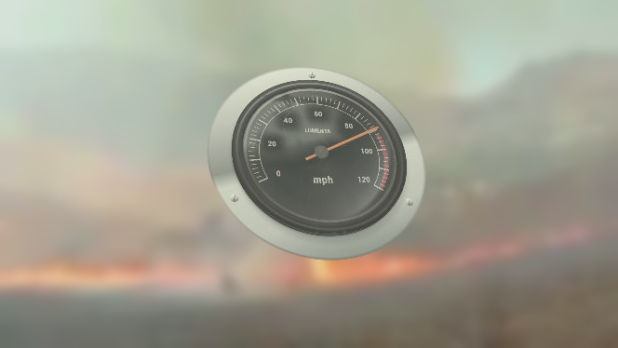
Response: 90 mph
